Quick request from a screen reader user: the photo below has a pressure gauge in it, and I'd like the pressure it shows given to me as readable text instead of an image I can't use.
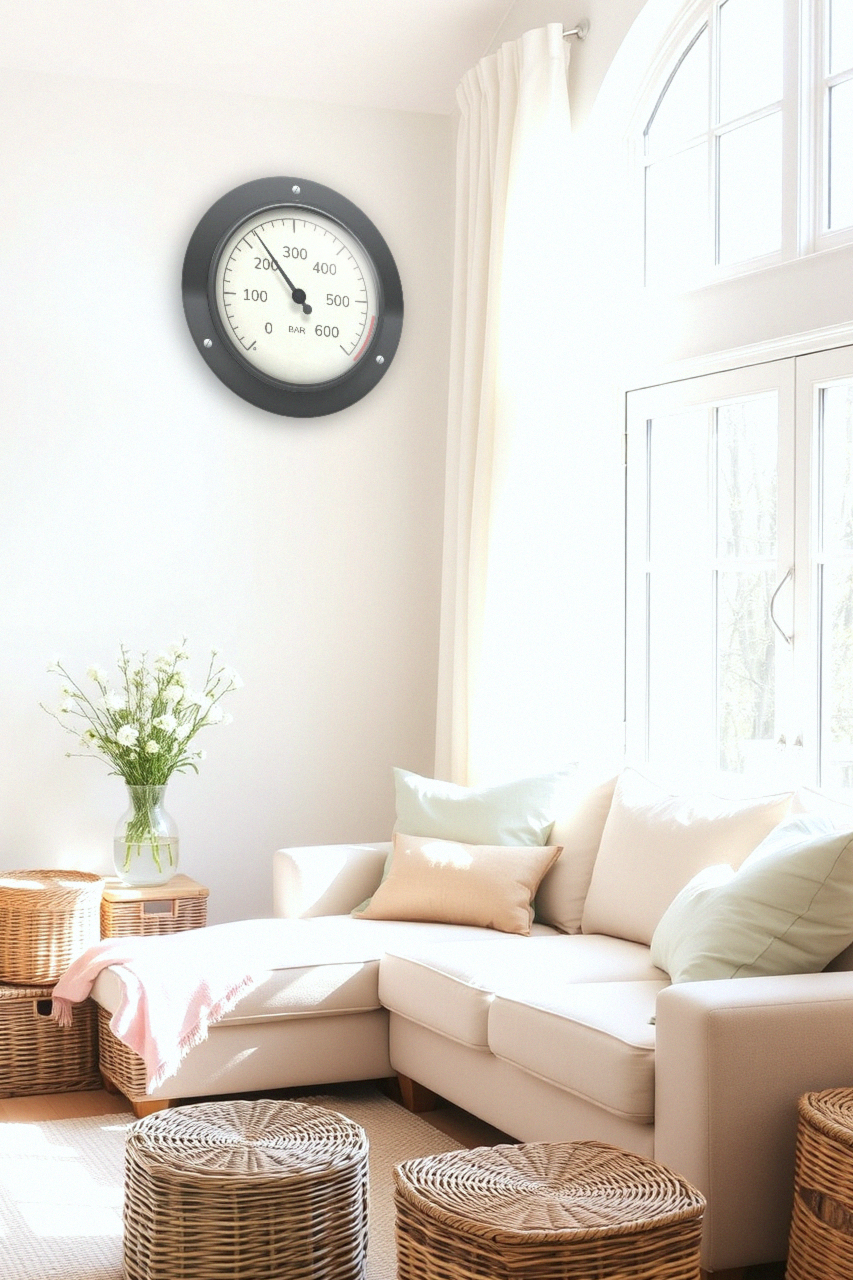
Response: 220 bar
